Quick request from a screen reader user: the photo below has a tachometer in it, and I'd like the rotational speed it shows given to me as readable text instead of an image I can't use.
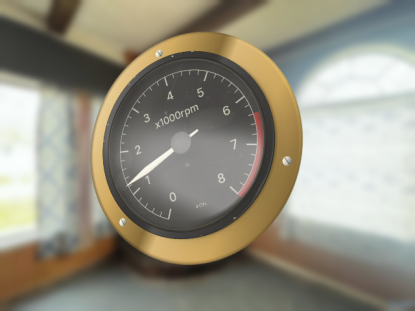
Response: 1200 rpm
